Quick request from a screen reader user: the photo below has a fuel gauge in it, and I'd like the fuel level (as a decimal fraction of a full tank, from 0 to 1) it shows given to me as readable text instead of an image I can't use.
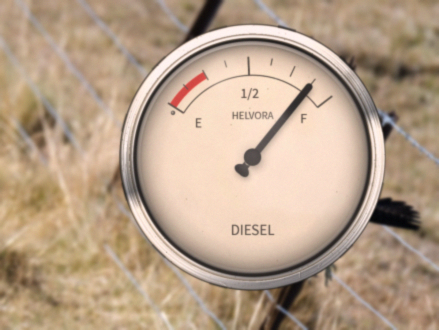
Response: 0.875
